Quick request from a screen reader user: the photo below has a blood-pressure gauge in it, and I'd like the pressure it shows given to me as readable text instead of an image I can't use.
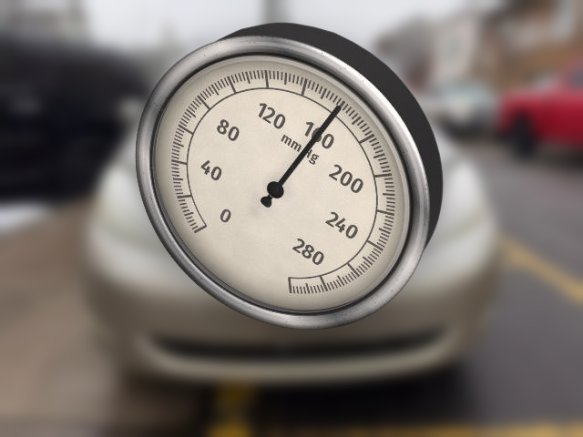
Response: 160 mmHg
